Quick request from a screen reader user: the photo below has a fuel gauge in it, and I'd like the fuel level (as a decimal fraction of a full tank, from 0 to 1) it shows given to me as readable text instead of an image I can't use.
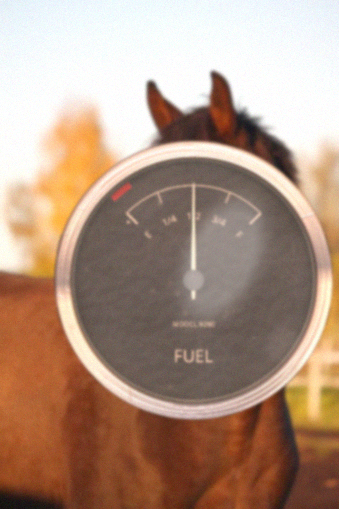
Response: 0.5
